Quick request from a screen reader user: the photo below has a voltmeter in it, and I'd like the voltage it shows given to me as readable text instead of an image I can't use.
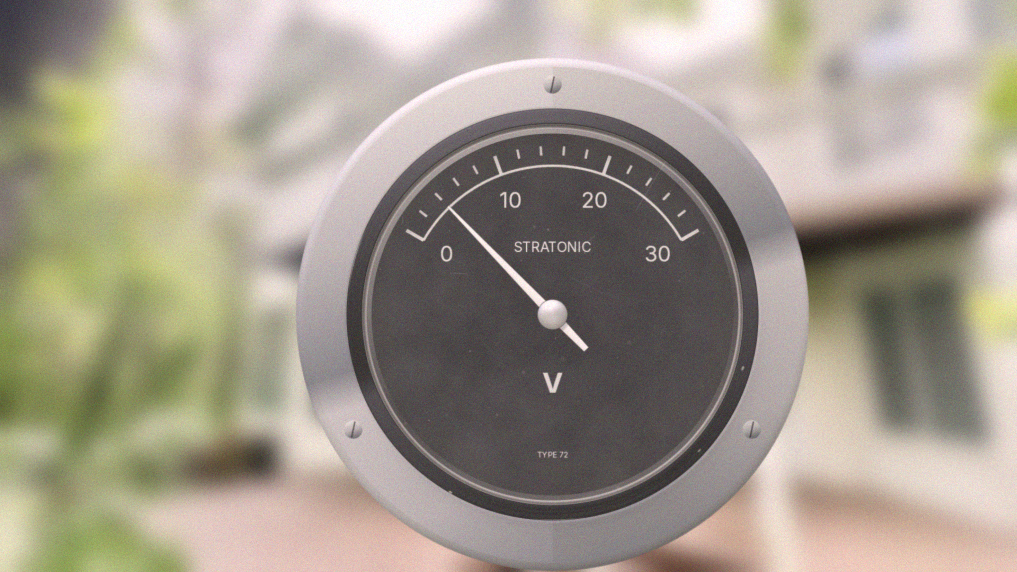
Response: 4 V
